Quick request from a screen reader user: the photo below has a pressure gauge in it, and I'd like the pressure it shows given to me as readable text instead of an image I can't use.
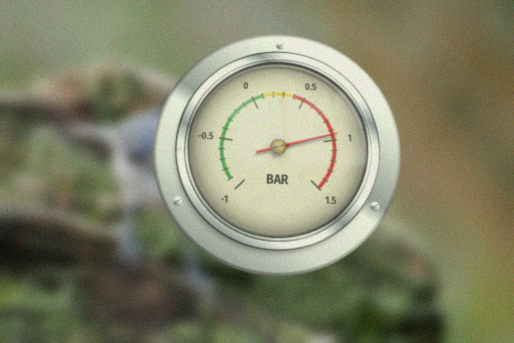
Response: 0.95 bar
